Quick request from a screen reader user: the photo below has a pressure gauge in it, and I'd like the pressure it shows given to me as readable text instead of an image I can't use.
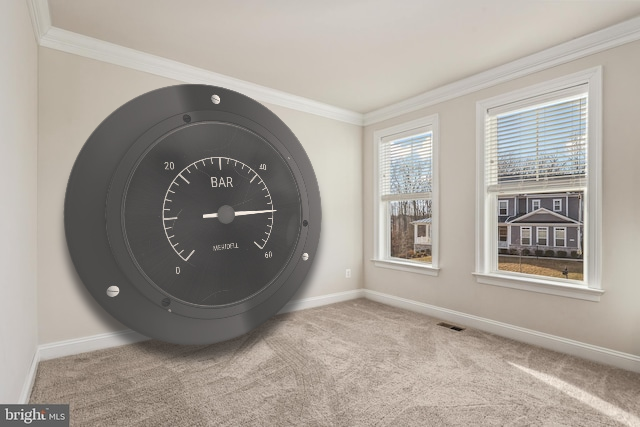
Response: 50 bar
